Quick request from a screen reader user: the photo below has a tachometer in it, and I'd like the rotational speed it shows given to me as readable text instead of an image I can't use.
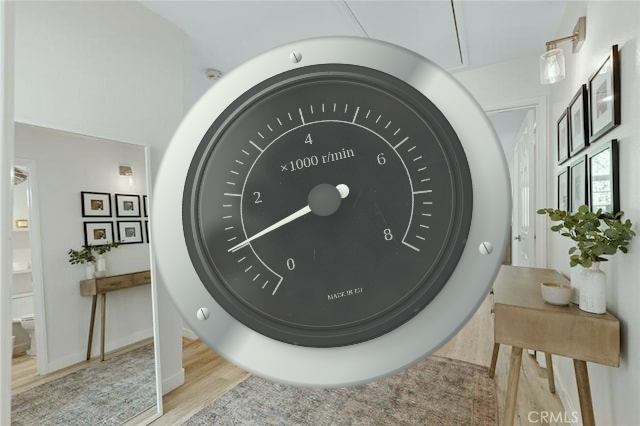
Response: 1000 rpm
